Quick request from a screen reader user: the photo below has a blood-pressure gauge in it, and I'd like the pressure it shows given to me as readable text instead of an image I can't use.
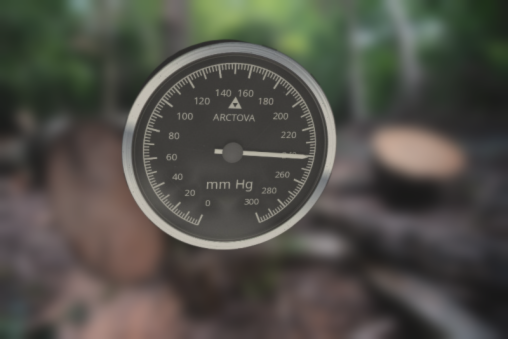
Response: 240 mmHg
